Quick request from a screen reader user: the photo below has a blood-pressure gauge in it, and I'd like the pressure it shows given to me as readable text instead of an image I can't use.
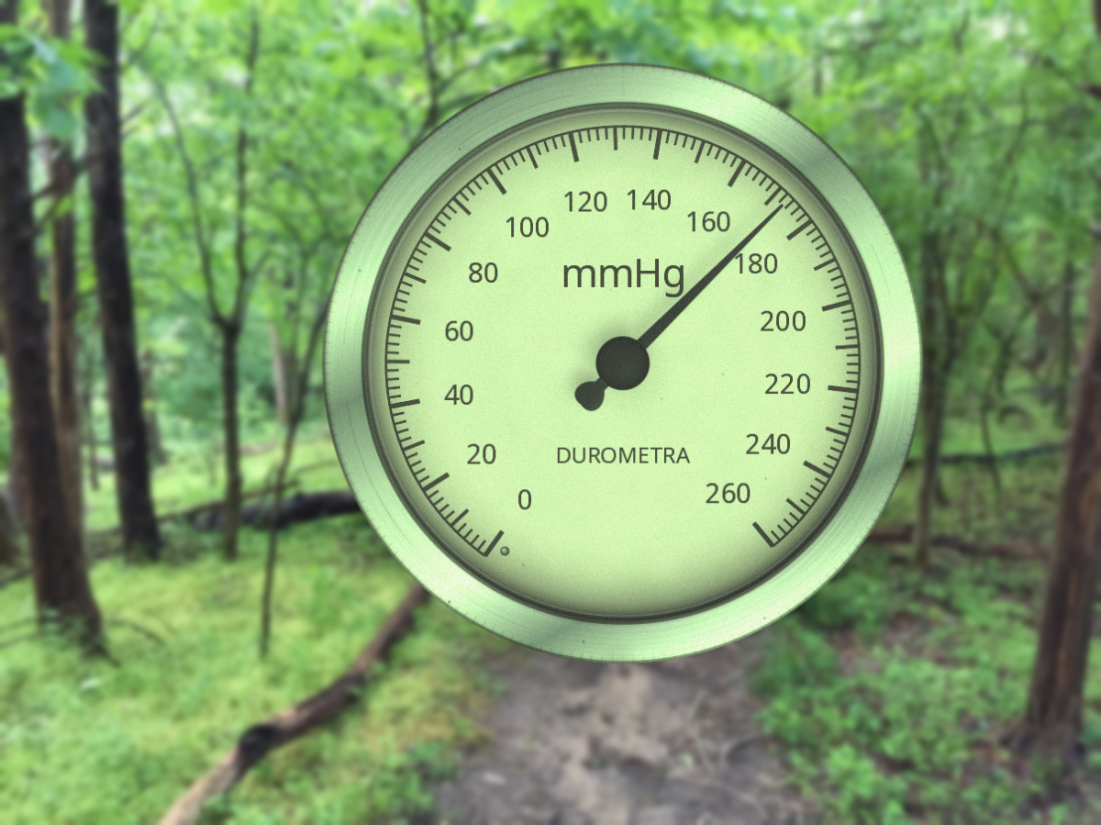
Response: 173 mmHg
